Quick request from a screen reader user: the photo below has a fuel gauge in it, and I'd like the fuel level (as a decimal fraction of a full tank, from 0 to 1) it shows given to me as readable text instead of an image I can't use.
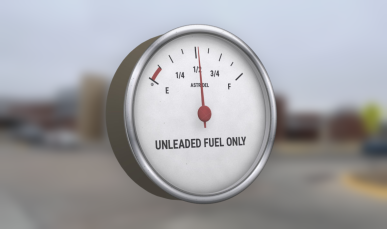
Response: 0.5
